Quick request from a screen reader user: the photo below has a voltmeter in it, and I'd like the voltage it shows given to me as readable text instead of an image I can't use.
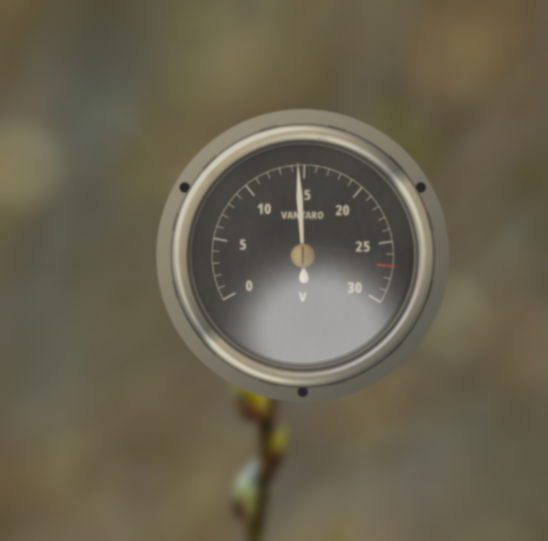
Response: 14.5 V
